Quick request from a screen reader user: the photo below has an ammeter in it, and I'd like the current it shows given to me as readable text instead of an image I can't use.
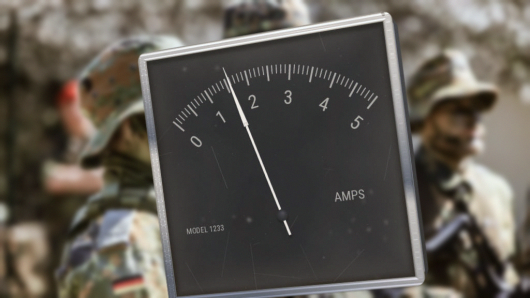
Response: 1.6 A
